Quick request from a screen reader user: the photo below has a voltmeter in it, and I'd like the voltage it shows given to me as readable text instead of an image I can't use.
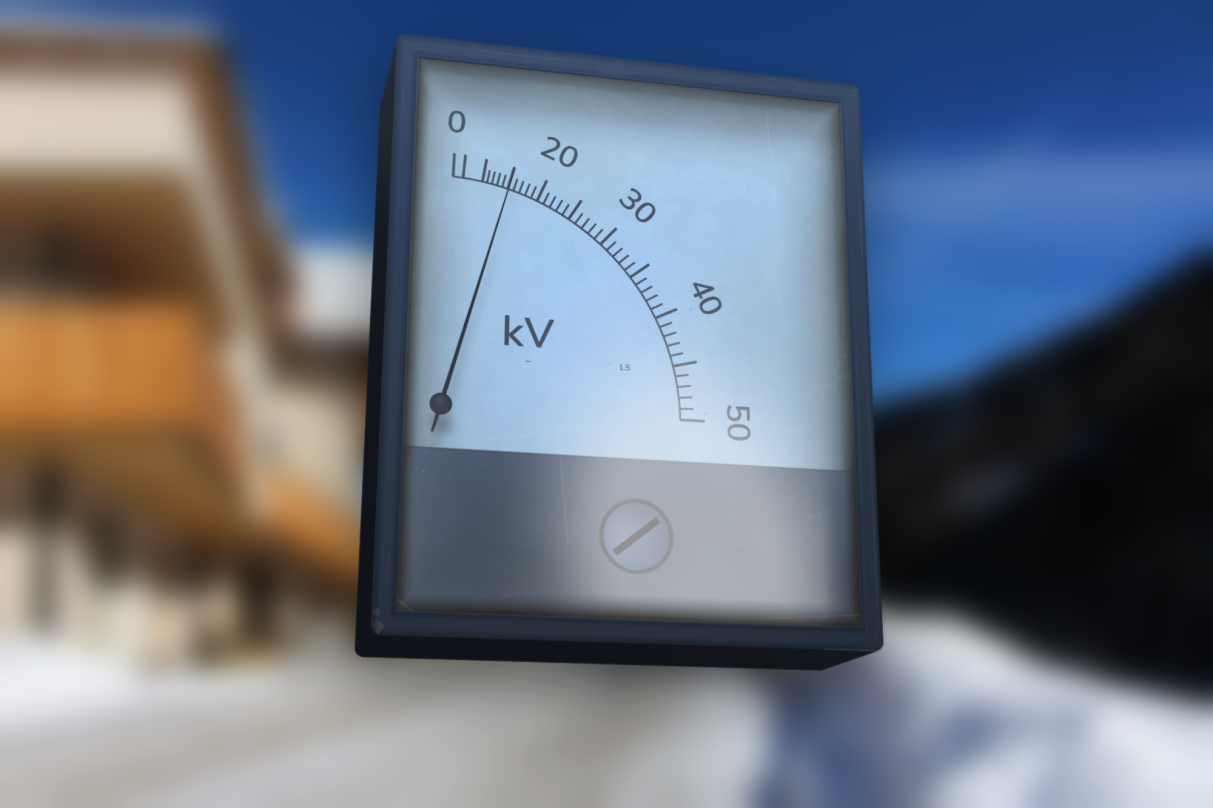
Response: 15 kV
